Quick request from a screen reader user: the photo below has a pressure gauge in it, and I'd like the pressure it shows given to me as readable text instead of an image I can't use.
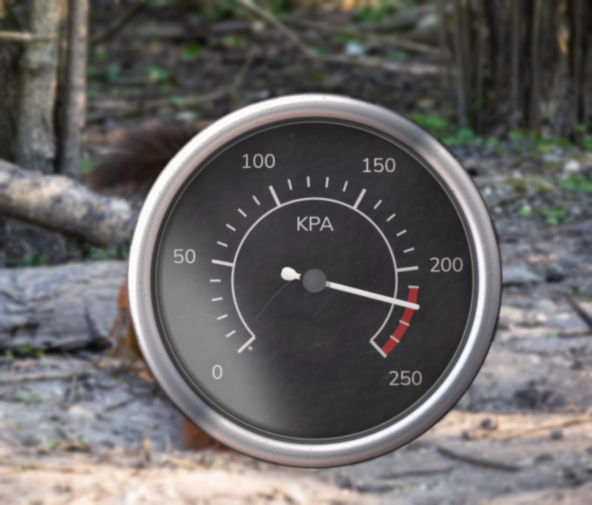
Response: 220 kPa
